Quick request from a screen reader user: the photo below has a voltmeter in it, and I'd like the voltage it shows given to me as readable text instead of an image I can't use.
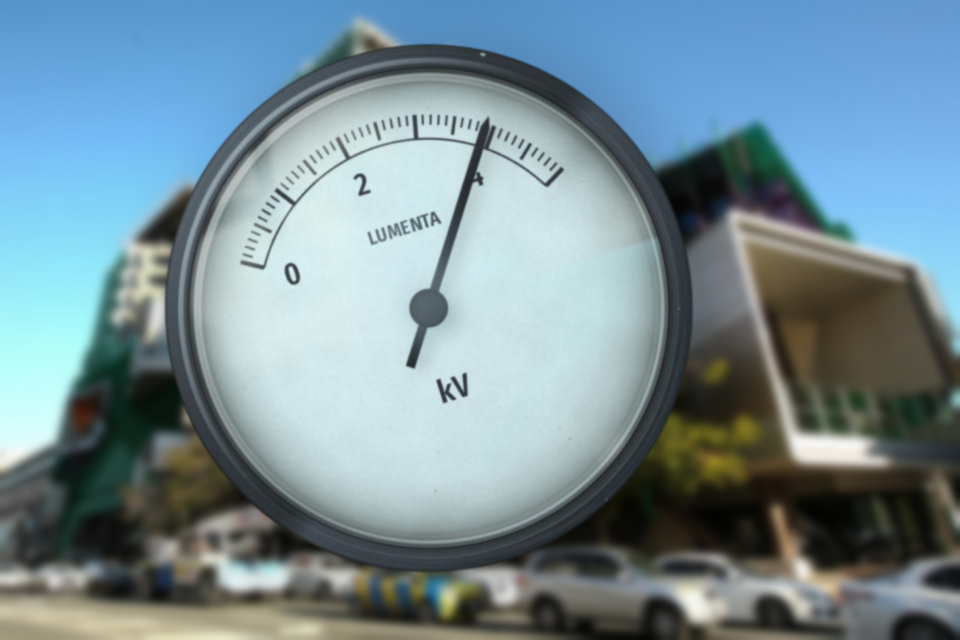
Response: 3.9 kV
